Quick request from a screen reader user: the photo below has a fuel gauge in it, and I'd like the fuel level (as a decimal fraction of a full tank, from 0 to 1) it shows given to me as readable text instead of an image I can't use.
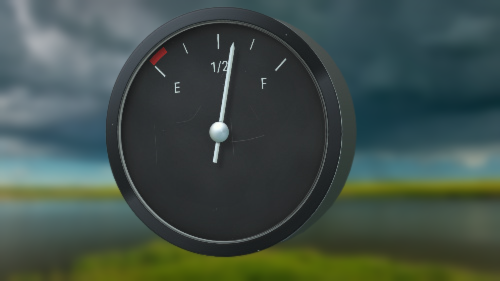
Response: 0.625
